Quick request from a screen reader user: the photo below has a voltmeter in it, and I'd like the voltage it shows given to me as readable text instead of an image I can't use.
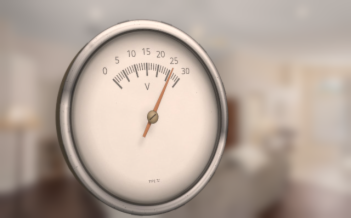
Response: 25 V
